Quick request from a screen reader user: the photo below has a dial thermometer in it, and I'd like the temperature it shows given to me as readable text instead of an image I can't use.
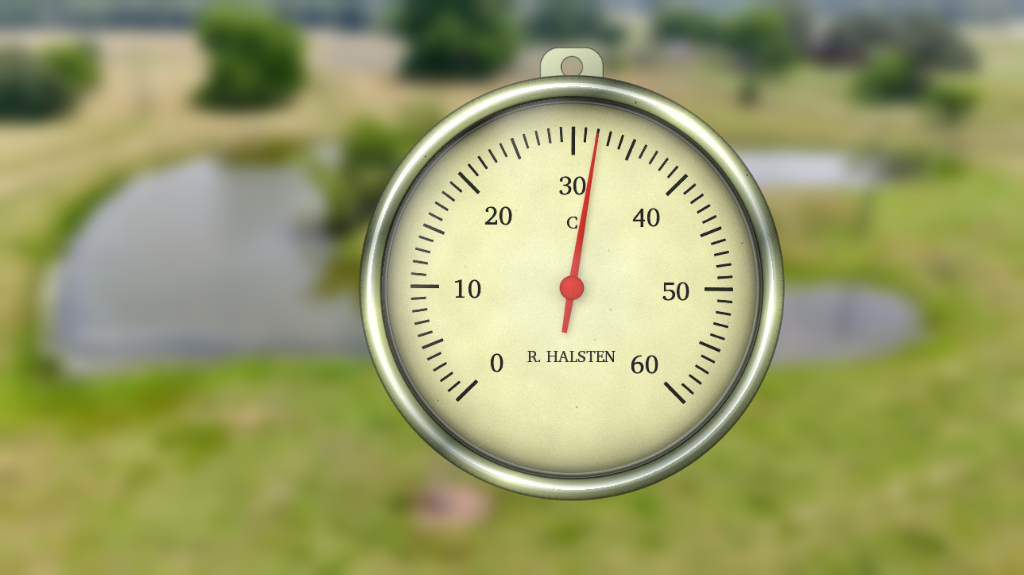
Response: 32 °C
